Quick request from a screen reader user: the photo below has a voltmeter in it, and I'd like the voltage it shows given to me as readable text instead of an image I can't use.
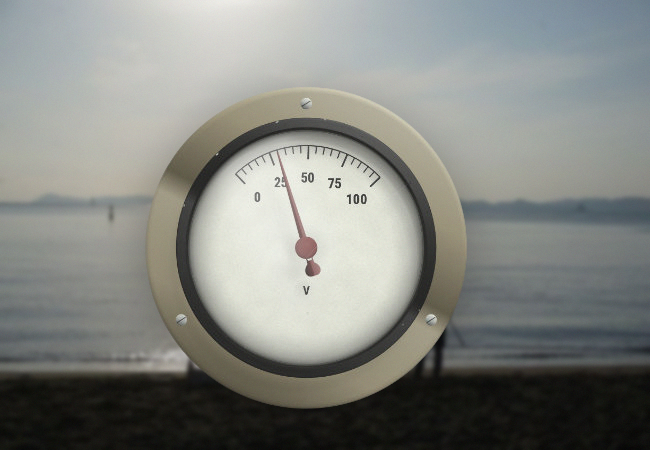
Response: 30 V
